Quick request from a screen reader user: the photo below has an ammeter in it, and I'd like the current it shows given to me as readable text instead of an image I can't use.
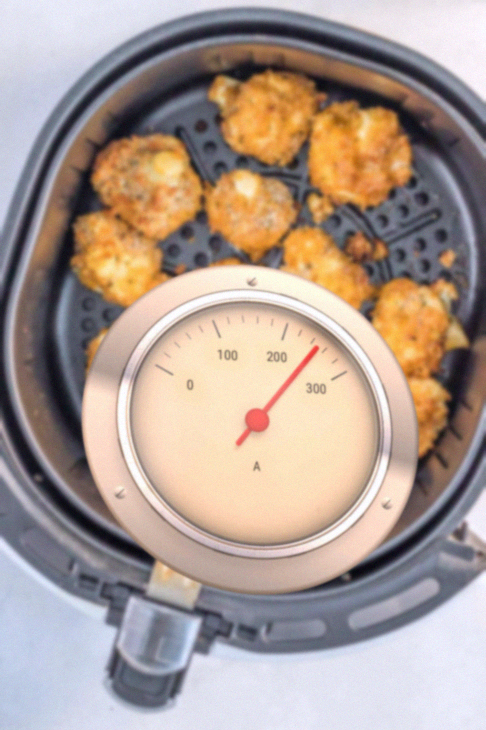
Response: 250 A
